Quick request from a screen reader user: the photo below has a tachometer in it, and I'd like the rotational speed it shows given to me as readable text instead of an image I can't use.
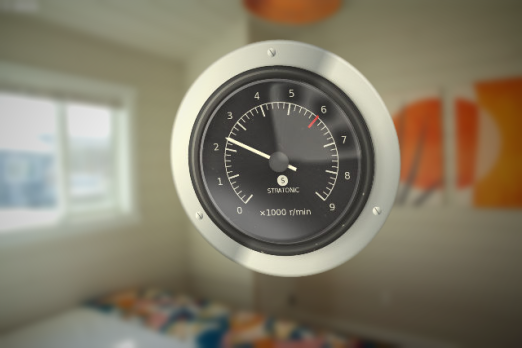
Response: 2400 rpm
